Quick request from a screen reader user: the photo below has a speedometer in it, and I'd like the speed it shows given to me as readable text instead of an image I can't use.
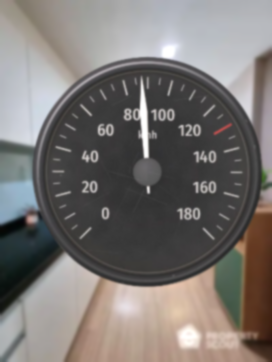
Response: 87.5 km/h
